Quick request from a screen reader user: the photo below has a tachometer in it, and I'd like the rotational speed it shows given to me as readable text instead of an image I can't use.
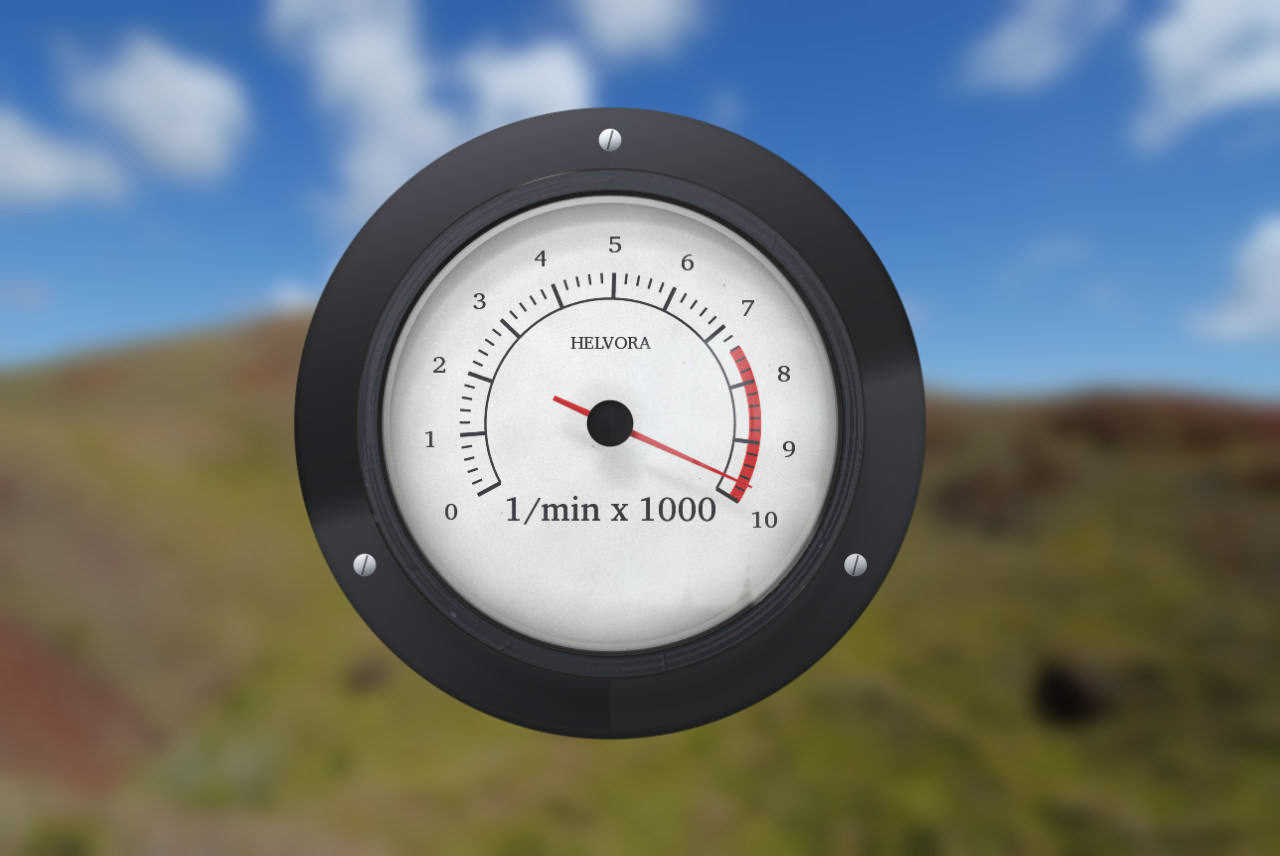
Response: 9700 rpm
